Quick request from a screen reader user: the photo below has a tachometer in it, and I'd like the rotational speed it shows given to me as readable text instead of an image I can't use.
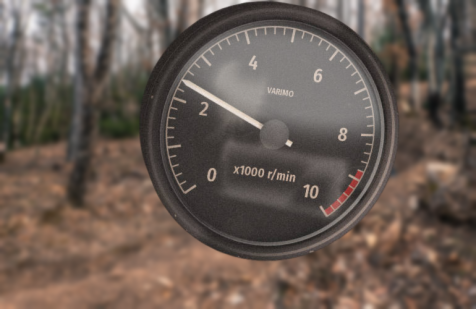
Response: 2400 rpm
